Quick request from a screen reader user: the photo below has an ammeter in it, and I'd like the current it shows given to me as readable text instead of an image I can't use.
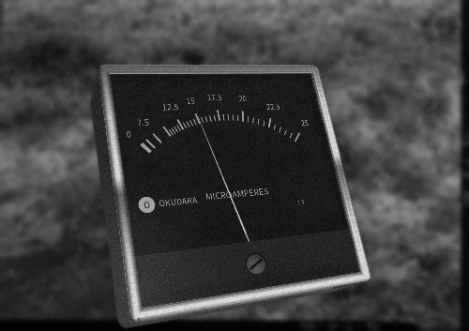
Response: 15 µA
